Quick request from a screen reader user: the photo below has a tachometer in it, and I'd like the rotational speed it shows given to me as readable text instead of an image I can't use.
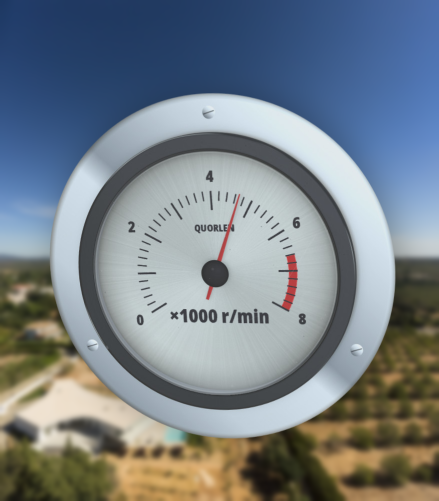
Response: 4700 rpm
